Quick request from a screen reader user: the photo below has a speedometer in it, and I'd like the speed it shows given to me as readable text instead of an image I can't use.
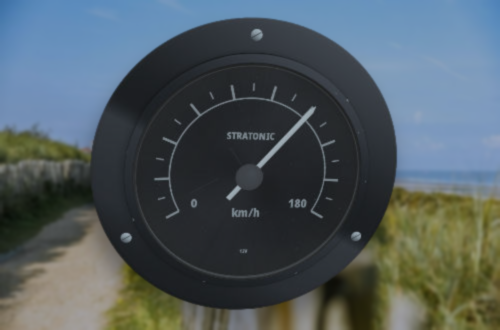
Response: 120 km/h
